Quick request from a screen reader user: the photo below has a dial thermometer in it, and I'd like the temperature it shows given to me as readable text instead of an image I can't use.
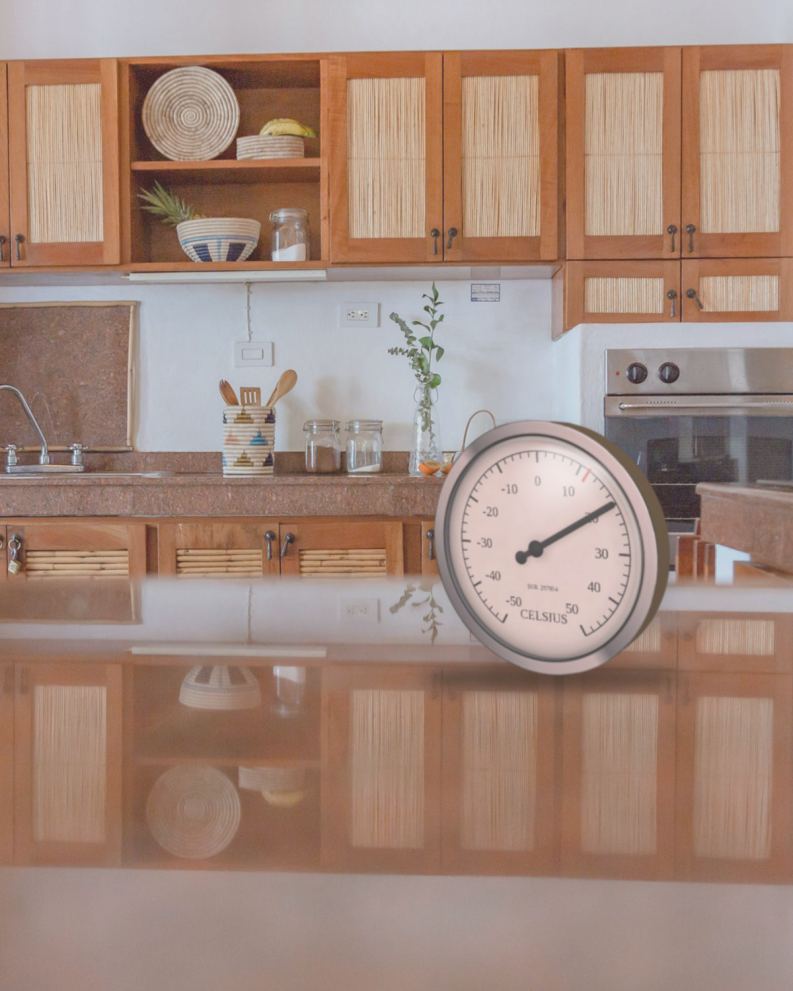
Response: 20 °C
